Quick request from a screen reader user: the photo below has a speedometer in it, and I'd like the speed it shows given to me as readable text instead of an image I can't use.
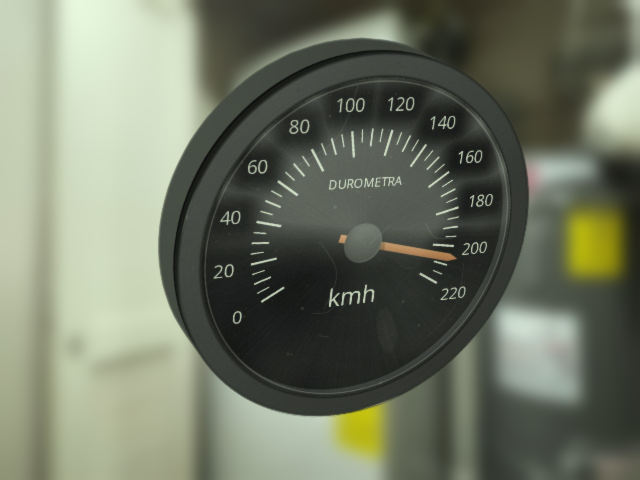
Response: 205 km/h
